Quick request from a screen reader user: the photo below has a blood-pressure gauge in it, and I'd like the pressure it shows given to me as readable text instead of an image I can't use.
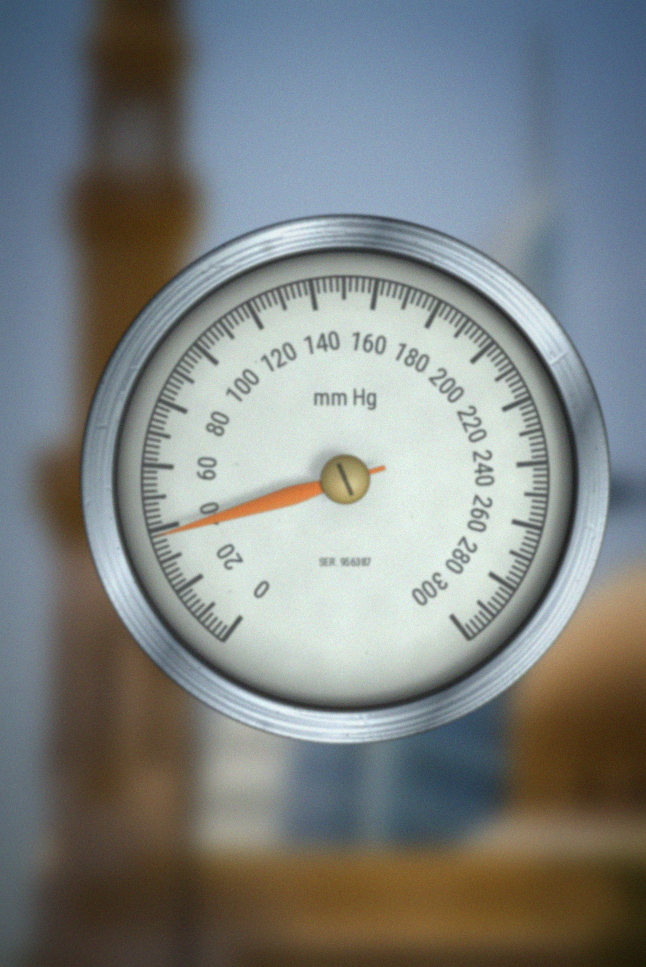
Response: 38 mmHg
